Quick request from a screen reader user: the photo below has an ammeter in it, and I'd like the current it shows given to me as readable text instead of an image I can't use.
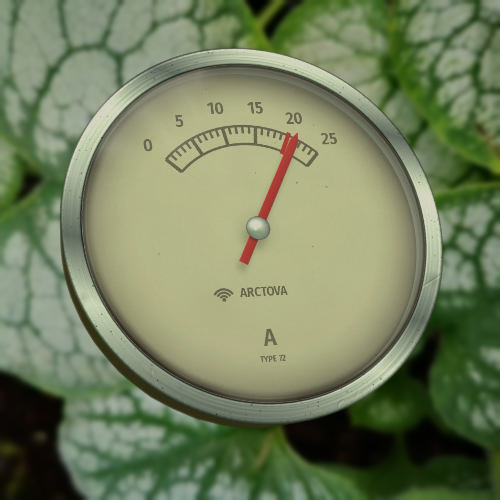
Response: 21 A
